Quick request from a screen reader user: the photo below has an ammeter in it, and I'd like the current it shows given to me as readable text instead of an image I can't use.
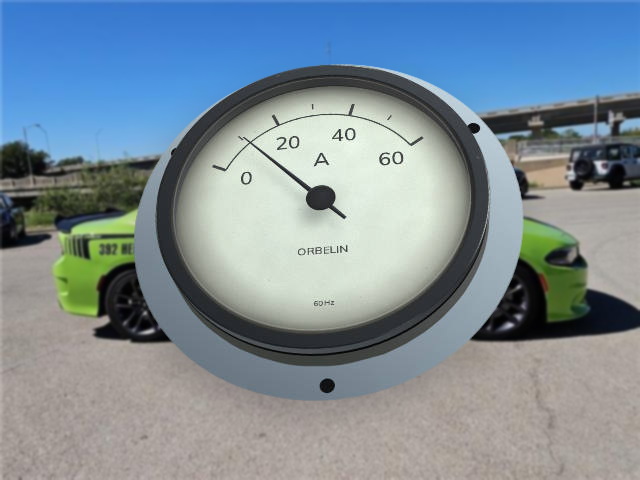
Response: 10 A
